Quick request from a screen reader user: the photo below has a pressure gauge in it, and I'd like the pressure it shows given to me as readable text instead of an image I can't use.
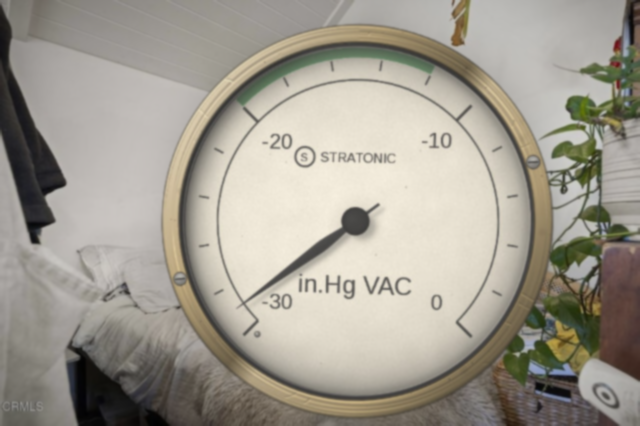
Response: -29 inHg
